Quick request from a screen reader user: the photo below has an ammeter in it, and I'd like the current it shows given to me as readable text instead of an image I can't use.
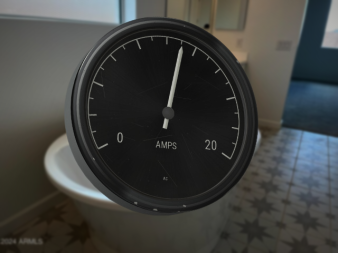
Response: 11 A
